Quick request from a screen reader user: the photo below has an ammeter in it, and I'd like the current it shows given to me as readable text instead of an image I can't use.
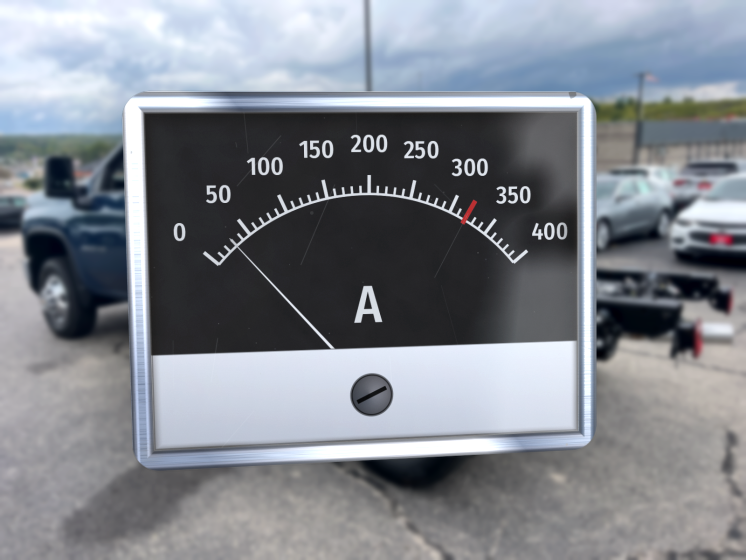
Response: 30 A
